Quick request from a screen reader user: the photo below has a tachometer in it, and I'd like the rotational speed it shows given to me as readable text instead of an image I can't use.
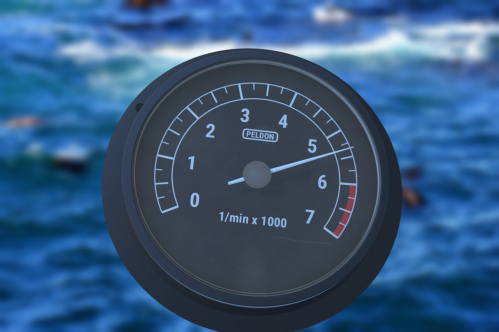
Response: 5375 rpm
